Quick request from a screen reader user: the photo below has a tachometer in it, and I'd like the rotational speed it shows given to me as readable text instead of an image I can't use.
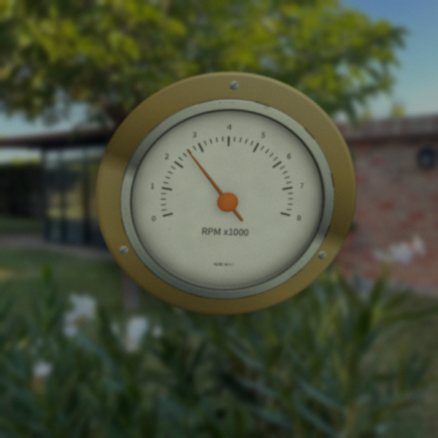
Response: 2600 rpm
